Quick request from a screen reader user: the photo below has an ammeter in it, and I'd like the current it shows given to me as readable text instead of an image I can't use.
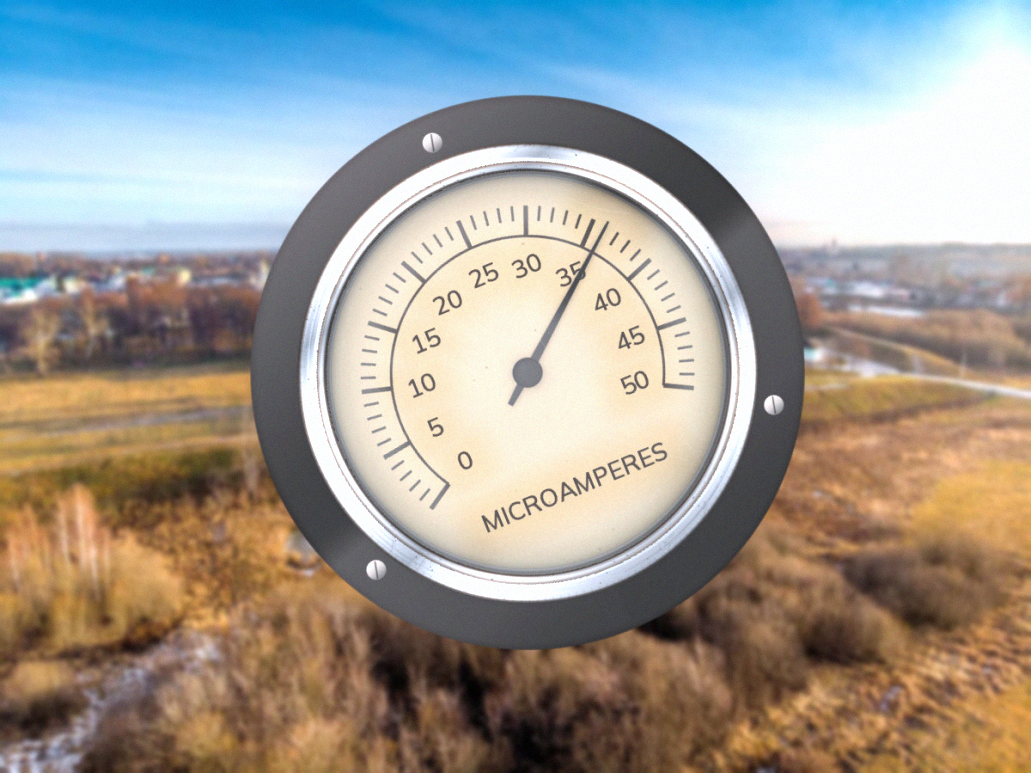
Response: 36 µA
